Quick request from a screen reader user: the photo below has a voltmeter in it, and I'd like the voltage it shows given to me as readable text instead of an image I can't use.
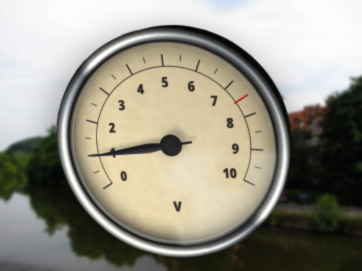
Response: 1 V
